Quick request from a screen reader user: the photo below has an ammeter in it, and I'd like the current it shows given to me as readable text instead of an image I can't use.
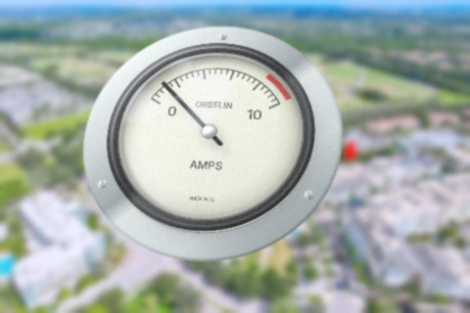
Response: 1.2 A
